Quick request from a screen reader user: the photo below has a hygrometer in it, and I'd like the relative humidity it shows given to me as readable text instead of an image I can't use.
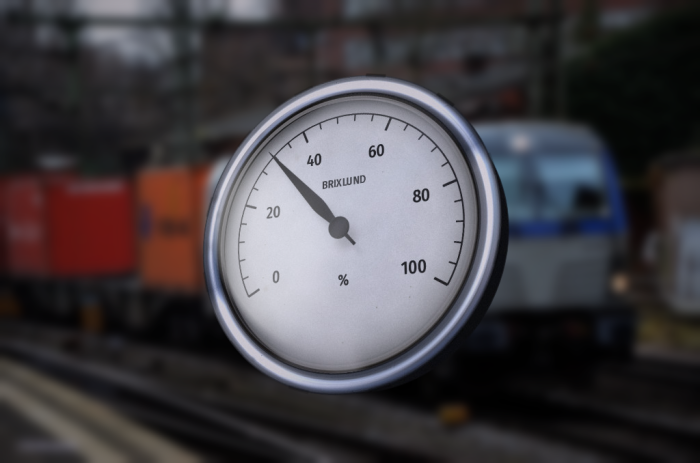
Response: 32 %
